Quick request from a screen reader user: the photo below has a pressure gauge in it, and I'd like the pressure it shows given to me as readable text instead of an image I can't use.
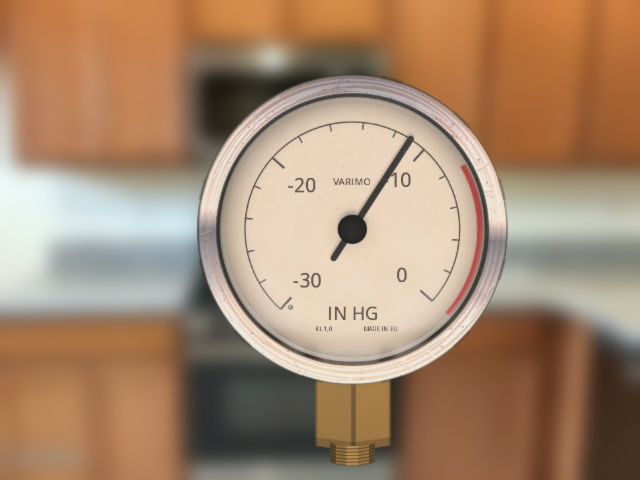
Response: -11 inHg
